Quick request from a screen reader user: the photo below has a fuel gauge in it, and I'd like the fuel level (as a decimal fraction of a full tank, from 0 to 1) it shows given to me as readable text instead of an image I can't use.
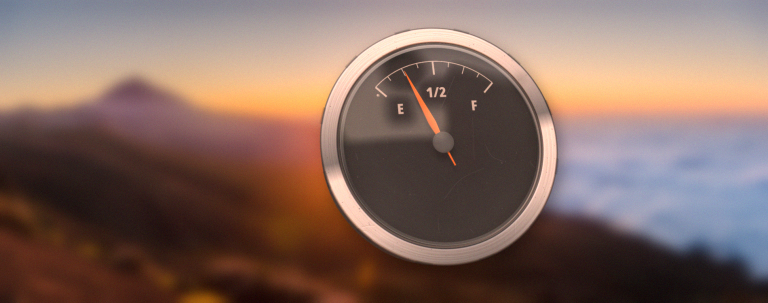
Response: 0.25
